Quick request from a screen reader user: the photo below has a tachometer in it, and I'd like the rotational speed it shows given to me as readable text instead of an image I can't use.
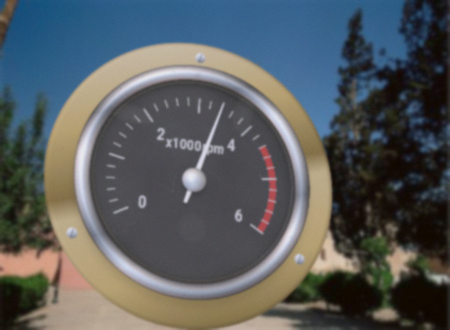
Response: 3400 rpm
